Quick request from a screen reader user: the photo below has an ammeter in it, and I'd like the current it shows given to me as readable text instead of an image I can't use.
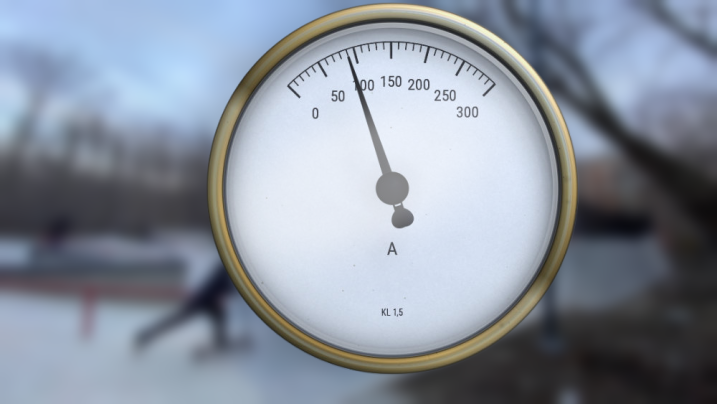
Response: 90 A
